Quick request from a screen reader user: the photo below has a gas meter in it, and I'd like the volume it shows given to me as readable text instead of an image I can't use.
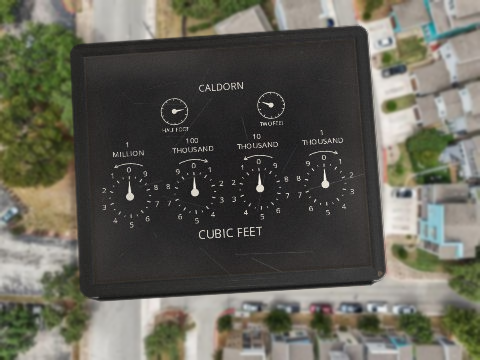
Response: 0 ft³
